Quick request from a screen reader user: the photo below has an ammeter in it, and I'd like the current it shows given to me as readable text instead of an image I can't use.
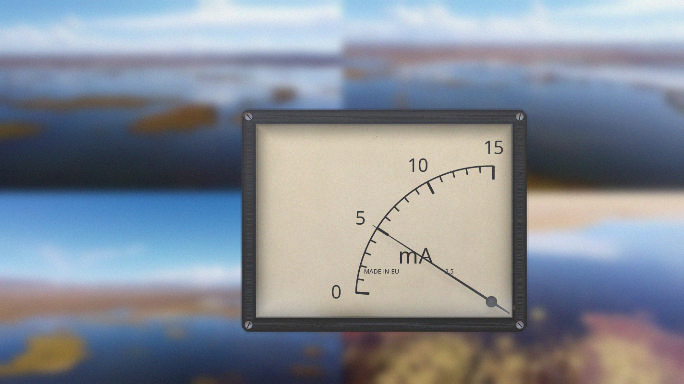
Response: 5 mA
